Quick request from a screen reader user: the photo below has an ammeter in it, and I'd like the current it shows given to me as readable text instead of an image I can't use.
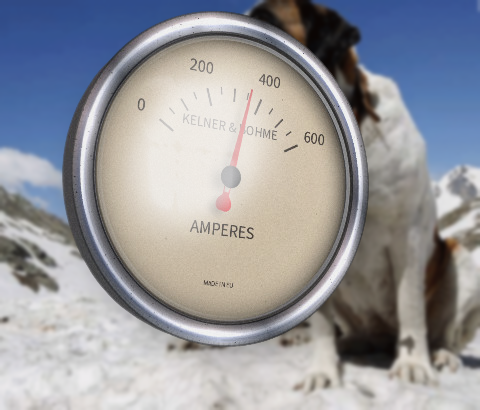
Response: 350 A
